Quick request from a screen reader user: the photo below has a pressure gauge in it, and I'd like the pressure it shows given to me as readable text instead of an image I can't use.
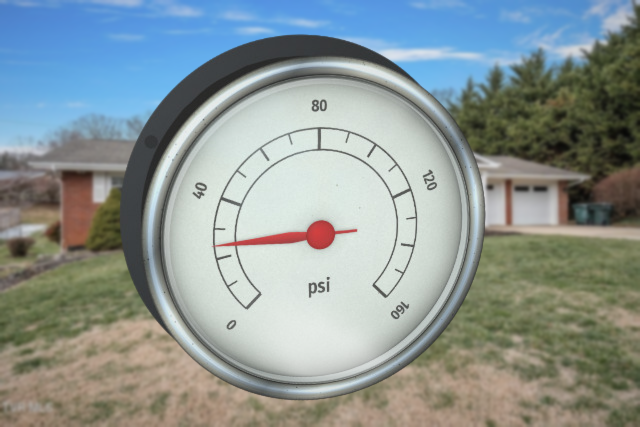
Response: 25 psi
